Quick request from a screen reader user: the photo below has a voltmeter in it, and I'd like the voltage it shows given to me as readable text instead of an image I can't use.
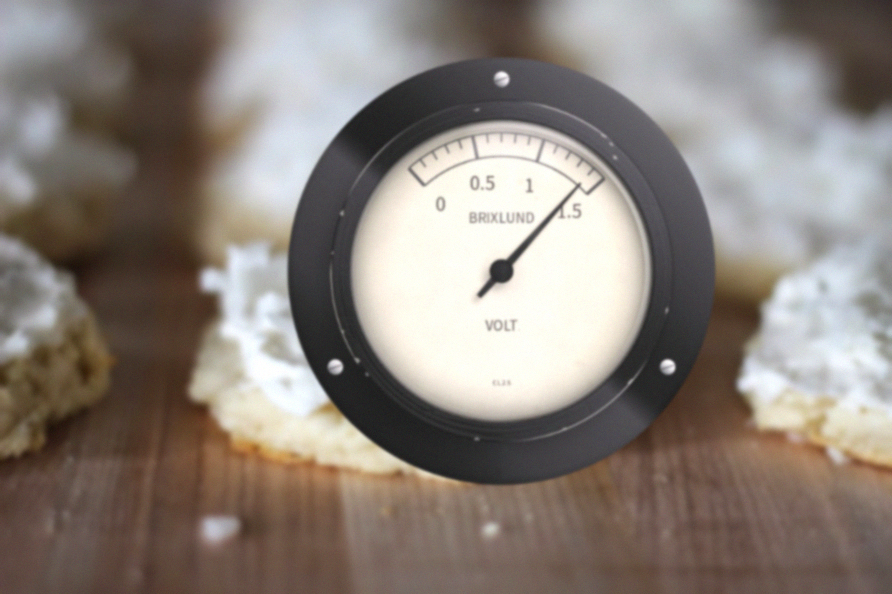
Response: 1.4 V
